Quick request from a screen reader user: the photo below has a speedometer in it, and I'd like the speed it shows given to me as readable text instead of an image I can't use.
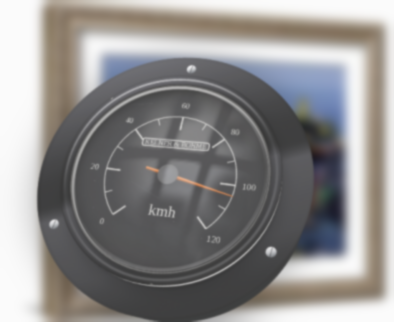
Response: 105 km/h
